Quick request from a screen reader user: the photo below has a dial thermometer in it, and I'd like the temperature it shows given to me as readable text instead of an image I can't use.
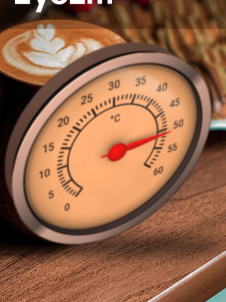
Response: 50 °C
